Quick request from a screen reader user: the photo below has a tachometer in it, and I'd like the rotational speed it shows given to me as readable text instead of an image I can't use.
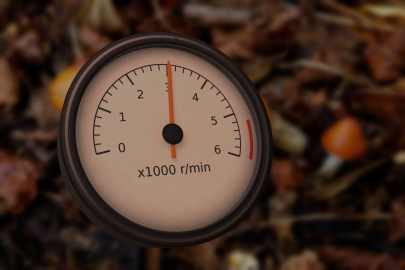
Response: 3000 rpm
